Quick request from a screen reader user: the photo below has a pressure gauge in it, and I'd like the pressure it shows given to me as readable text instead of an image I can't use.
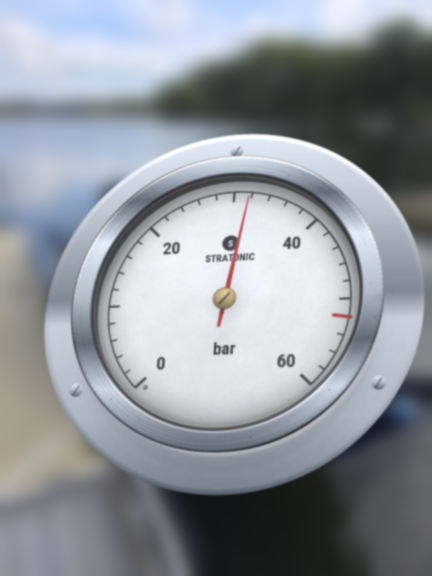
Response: 32 bar
